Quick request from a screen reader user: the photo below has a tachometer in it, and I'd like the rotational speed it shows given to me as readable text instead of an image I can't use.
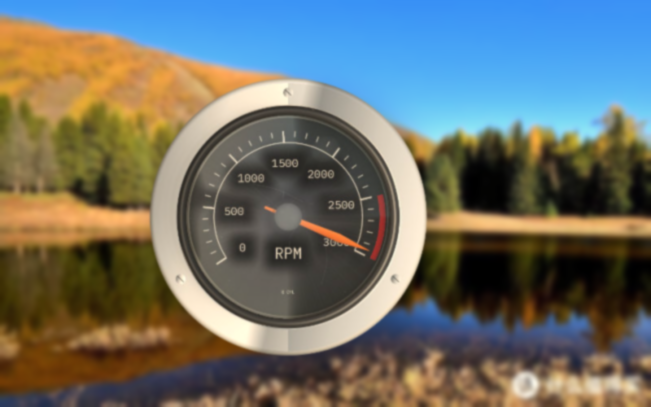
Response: 2950 rpm
